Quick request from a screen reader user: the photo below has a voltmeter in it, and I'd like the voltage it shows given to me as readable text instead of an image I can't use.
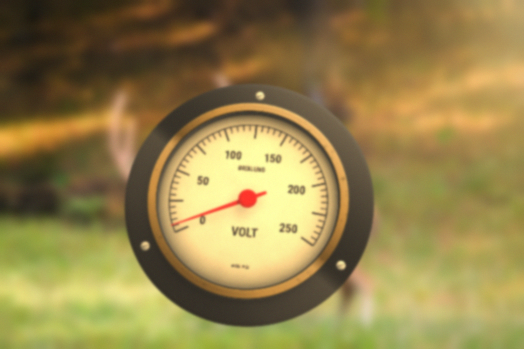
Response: 5 V
